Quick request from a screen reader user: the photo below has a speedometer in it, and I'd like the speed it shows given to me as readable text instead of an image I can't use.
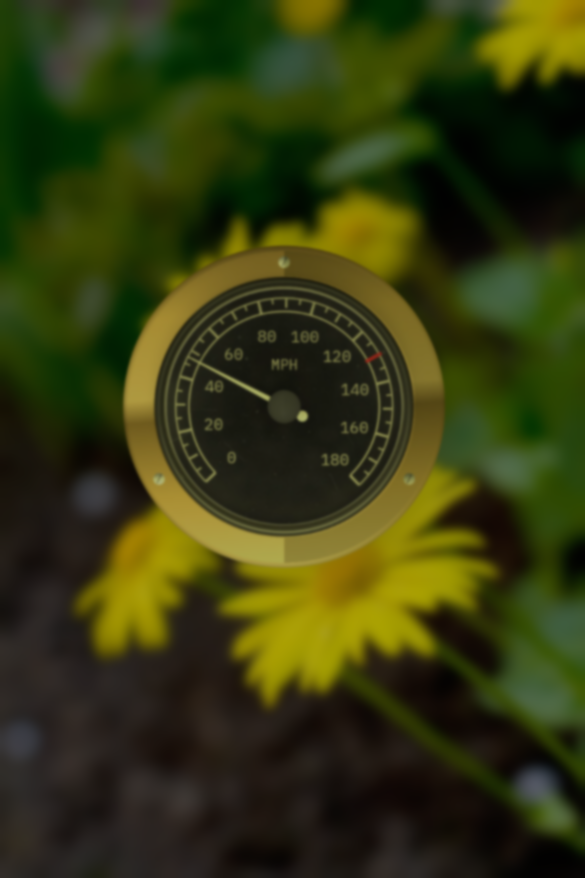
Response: 47.5 mph
